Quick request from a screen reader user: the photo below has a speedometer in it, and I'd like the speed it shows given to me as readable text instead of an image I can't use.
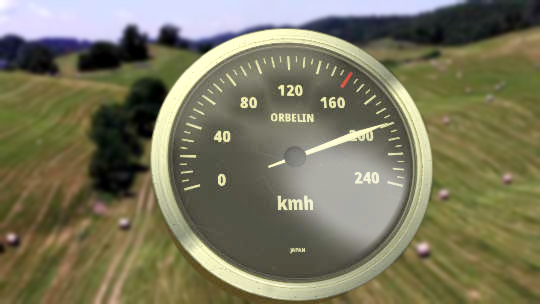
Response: 200 km/h
